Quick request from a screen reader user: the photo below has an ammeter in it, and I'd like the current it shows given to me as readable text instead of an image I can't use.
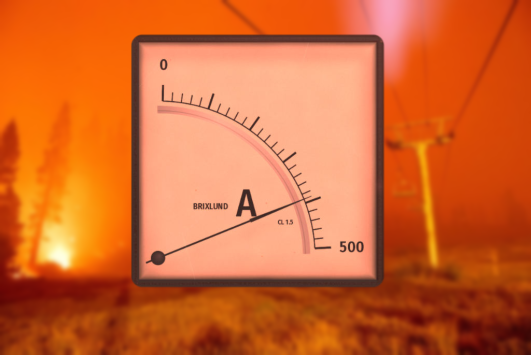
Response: 390 A
